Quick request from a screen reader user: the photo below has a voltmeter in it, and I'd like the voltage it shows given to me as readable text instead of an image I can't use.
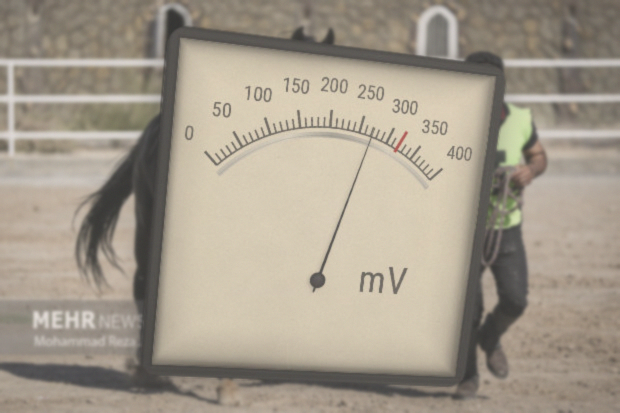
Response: 270 mV
